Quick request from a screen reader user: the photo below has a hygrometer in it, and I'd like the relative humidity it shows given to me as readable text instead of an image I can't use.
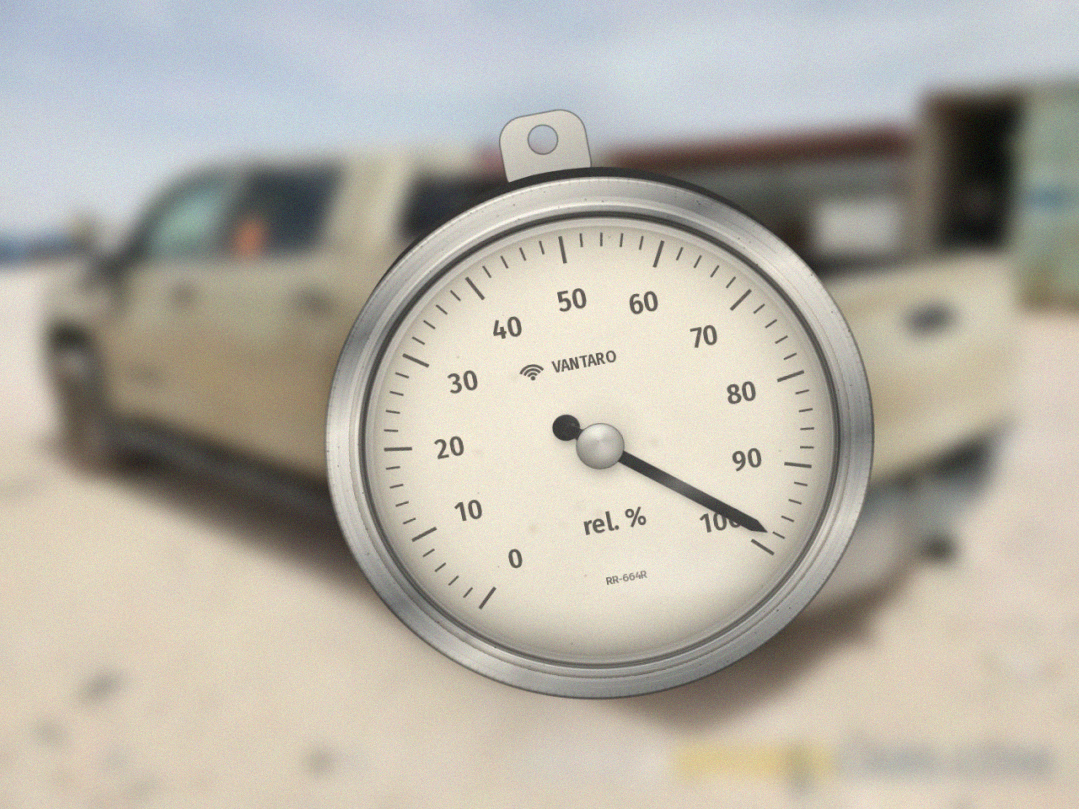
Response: 98 %
